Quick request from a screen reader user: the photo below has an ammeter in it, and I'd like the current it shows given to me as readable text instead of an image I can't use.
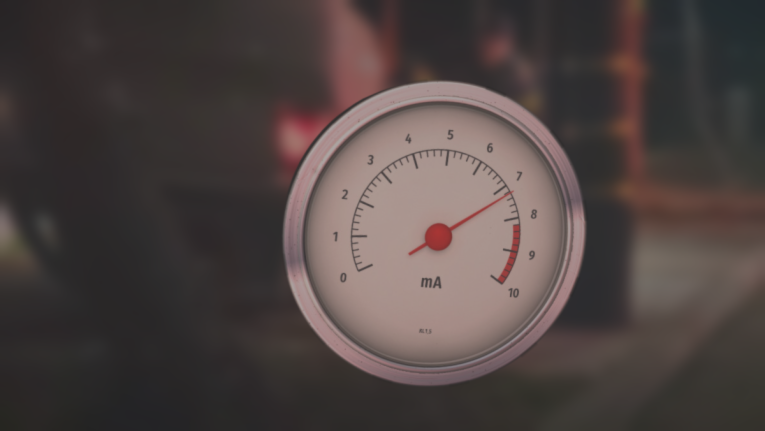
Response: 7.2 mA
